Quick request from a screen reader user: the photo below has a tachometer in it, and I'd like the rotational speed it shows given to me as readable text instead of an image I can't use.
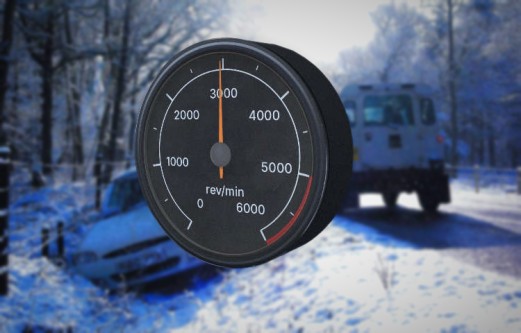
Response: 3000 rpm
